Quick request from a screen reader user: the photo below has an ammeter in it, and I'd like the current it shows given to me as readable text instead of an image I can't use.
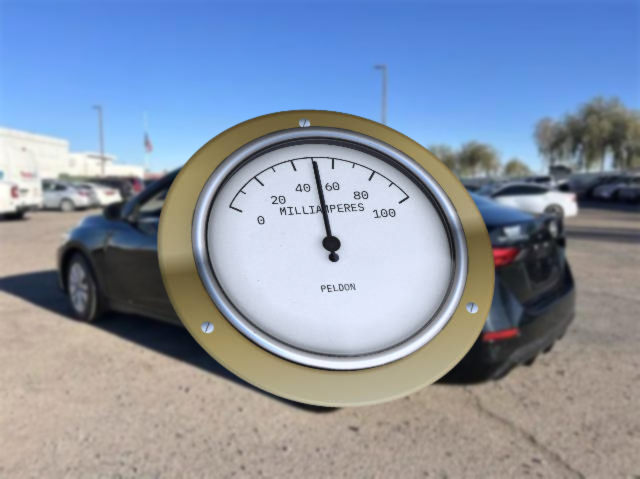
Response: 50 mA
